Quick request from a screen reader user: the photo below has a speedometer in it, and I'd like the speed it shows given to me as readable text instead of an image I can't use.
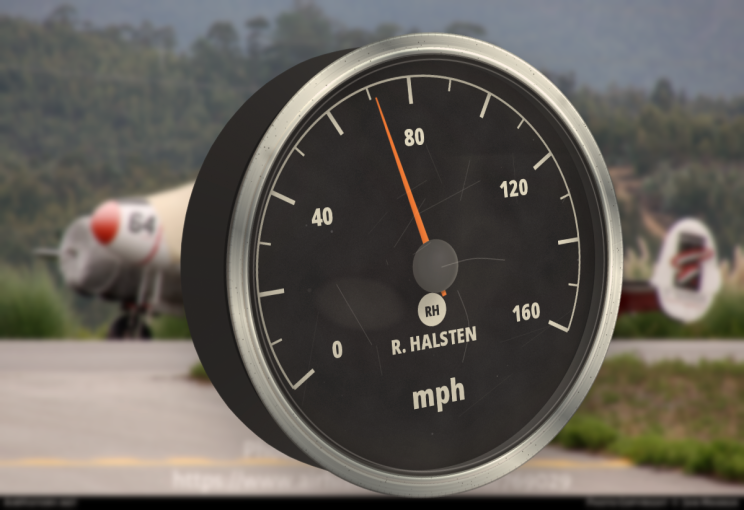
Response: 70 mph
